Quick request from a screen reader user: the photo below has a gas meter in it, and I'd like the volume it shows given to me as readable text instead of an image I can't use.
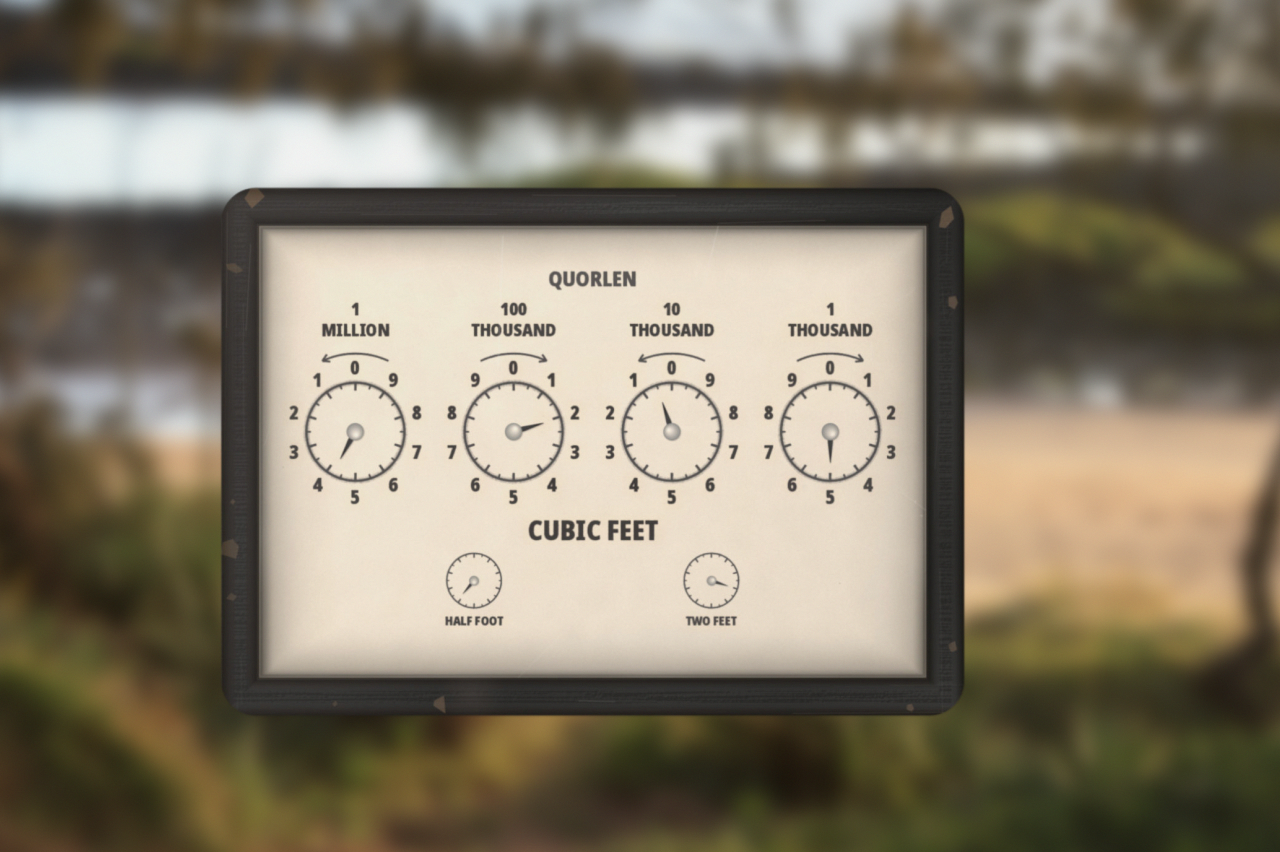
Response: 420500 ft³
